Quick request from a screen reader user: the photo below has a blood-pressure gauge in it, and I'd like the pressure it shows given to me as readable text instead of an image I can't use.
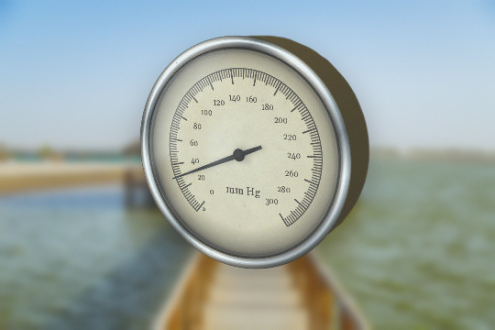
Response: 30 mmHg
